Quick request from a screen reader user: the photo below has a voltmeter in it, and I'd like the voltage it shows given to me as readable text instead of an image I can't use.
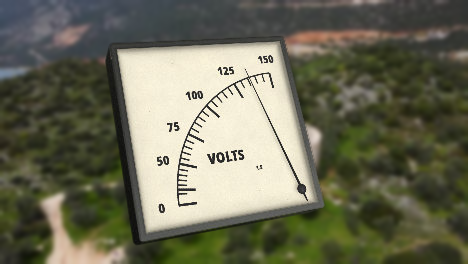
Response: 135 V
